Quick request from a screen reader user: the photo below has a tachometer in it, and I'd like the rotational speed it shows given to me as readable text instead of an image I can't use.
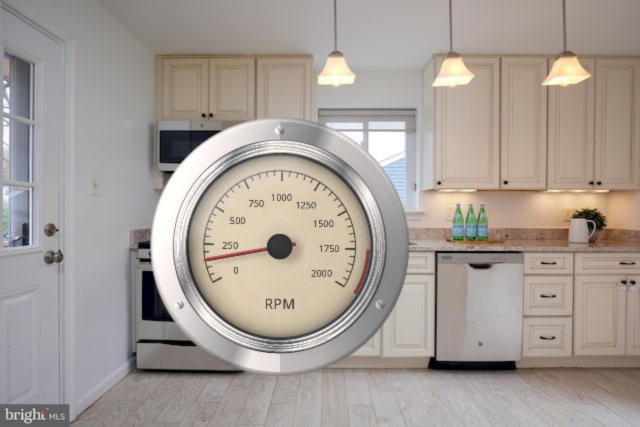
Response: 150 rpm
